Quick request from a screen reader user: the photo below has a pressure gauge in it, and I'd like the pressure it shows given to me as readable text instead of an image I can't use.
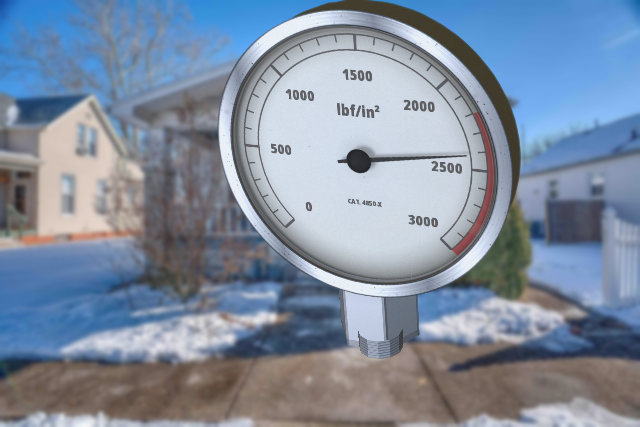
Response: 2400 psi
